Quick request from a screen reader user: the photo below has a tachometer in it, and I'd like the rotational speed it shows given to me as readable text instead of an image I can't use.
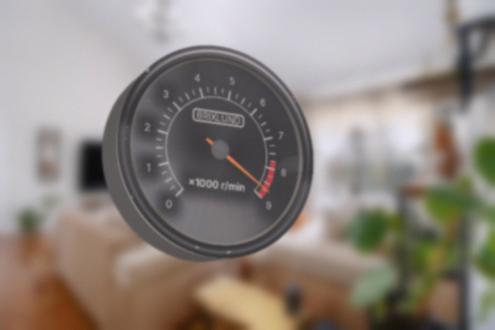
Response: 8750 rpm
